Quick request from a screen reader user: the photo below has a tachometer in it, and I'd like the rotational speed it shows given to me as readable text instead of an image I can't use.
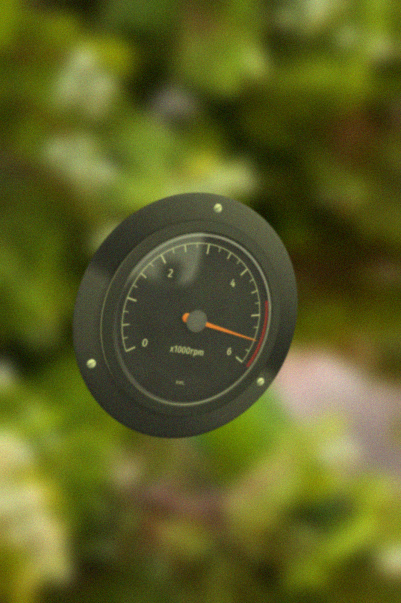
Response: 5500 rpm
